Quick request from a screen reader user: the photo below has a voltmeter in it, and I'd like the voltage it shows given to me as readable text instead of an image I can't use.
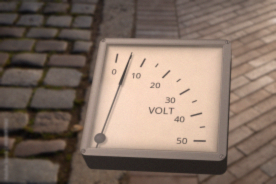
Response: 5 V
